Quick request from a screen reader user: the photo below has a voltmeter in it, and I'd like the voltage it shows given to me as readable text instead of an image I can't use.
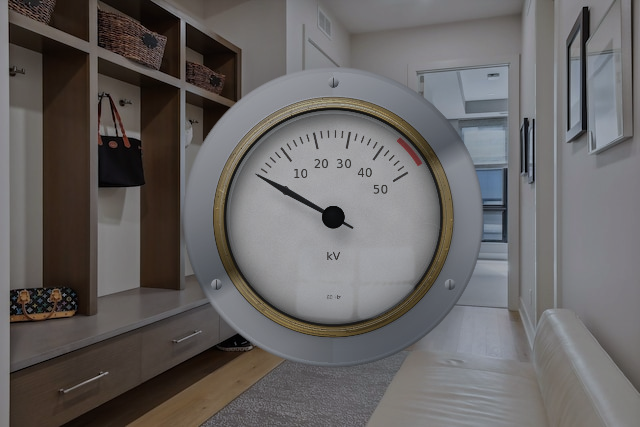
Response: 0 kV
